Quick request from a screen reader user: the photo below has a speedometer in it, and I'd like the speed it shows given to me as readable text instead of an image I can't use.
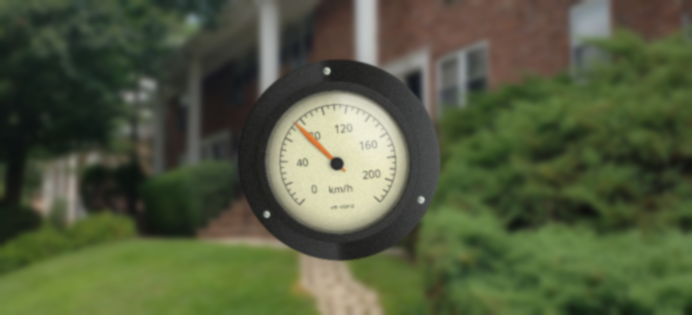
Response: 75 km/h
